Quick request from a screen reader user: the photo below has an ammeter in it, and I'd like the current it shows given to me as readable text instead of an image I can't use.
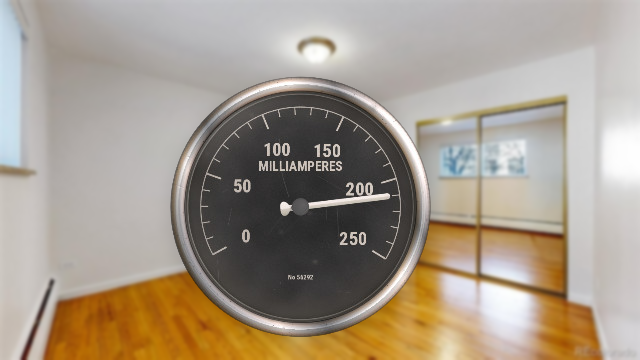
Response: 210 mA
